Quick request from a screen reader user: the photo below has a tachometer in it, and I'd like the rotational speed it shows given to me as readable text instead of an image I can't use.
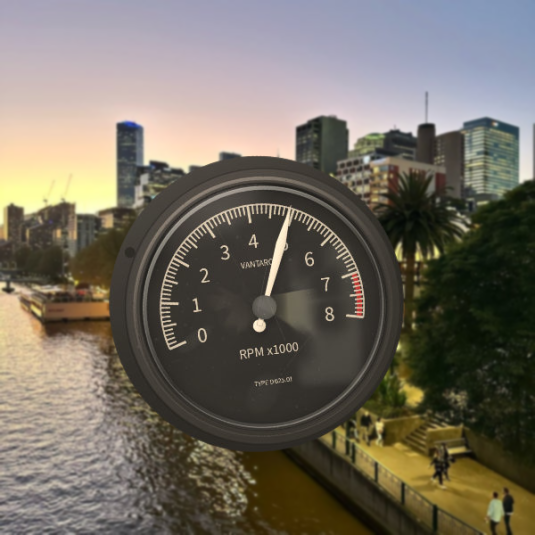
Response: 4900 rpm
